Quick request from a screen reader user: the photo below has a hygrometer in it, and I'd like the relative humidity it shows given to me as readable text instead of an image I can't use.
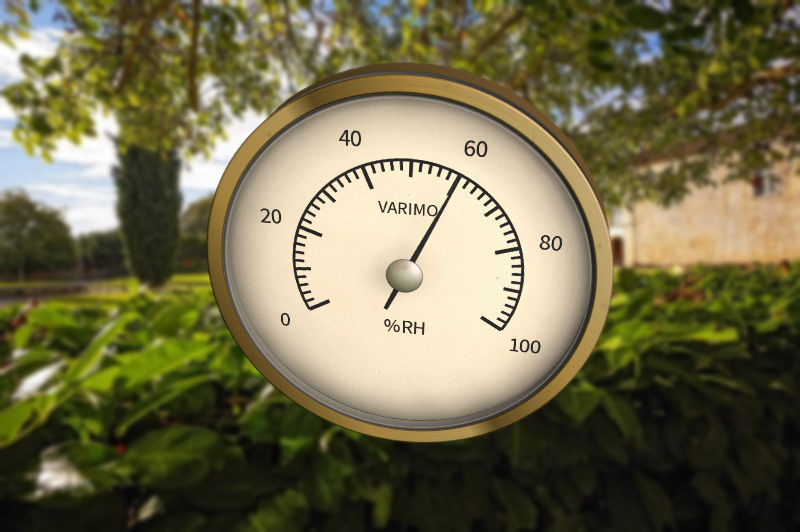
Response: 60 %
